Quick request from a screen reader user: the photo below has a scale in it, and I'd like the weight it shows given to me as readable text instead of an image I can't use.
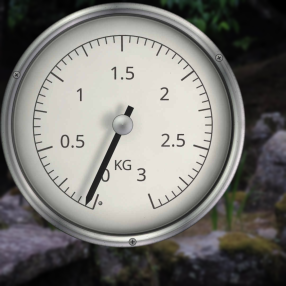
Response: 0.05 kg
